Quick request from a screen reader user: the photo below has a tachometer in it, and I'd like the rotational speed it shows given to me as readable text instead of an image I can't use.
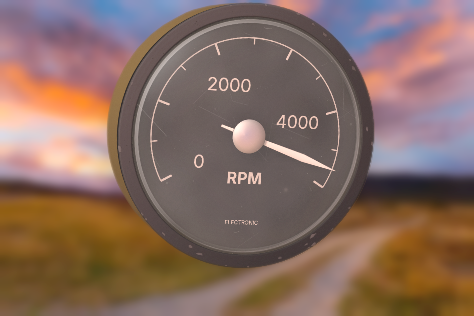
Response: 4750 rpm
